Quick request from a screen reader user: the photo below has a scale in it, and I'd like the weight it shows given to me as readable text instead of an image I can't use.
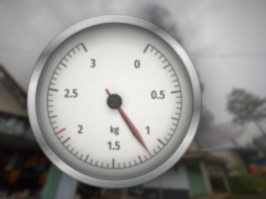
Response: 1.15 kg
